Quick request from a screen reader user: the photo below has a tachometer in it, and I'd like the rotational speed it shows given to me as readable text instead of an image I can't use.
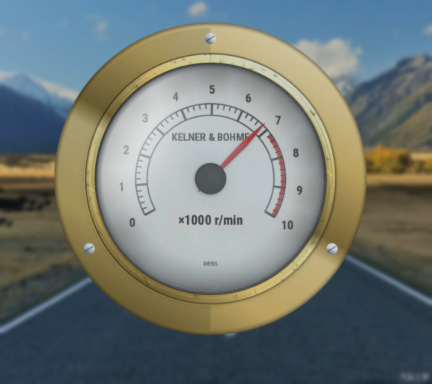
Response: 6800 rpm
